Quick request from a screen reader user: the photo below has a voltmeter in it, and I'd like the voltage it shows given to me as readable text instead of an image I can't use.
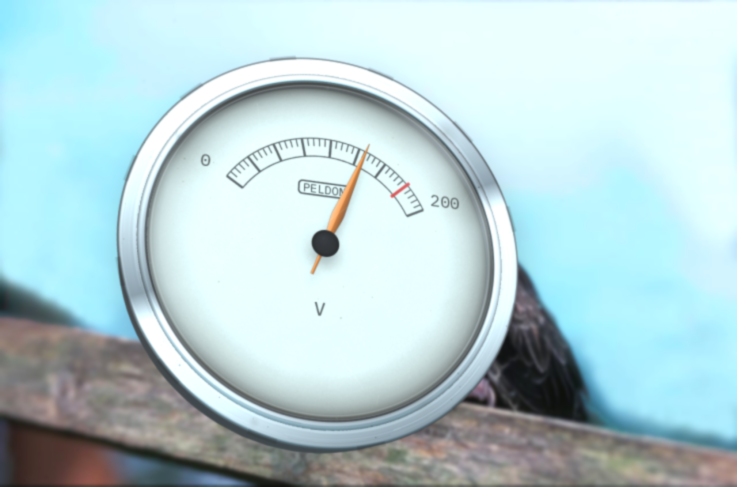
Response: 130 V
